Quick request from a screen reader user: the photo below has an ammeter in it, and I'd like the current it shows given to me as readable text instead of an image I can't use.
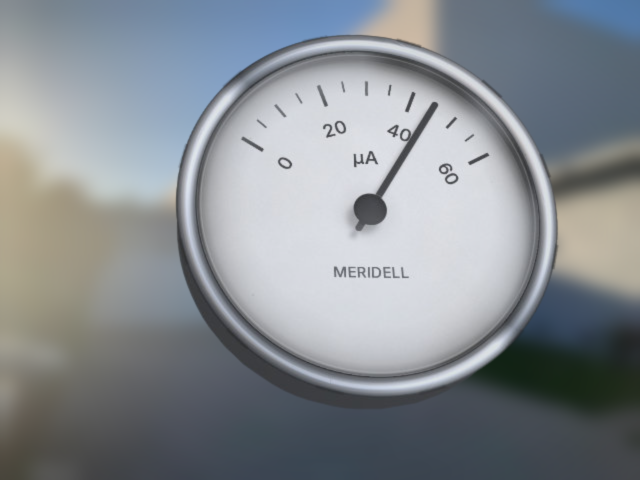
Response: 45 µA
